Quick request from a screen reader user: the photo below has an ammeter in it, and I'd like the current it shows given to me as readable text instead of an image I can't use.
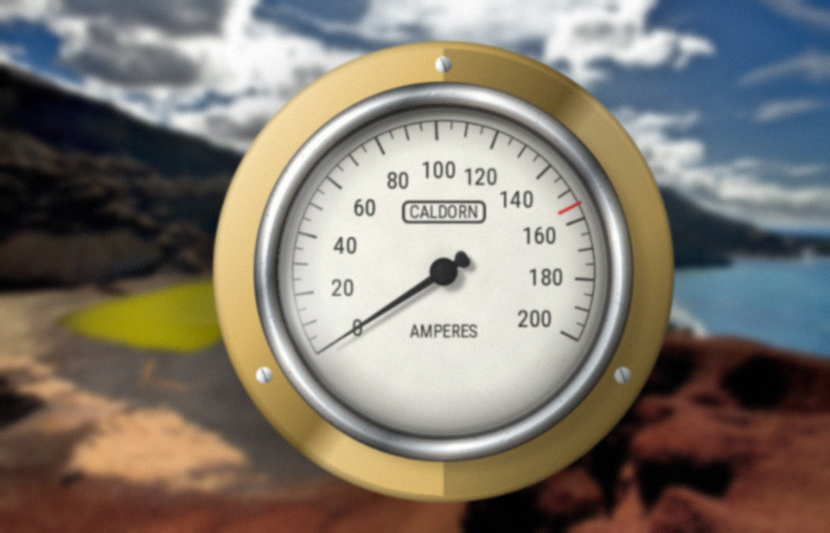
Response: 0 A
